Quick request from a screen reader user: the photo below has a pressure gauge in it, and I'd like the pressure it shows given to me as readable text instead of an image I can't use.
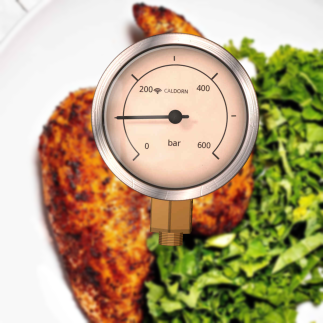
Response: 100 bar
